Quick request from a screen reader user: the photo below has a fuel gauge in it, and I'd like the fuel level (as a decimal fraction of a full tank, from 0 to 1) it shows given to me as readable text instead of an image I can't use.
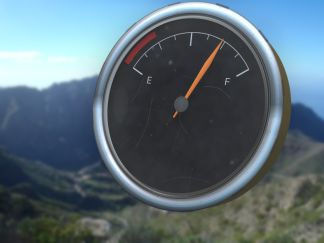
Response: 0.75
